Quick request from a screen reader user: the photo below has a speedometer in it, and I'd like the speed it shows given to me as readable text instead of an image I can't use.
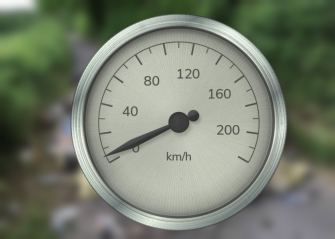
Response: 5 km/h
